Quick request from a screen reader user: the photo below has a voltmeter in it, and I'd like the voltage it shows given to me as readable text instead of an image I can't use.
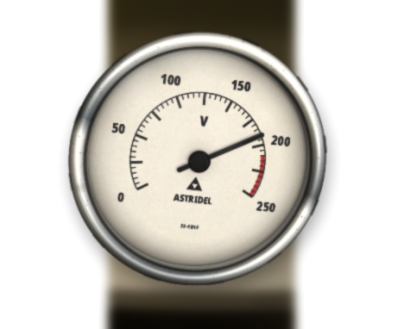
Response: 190 V
